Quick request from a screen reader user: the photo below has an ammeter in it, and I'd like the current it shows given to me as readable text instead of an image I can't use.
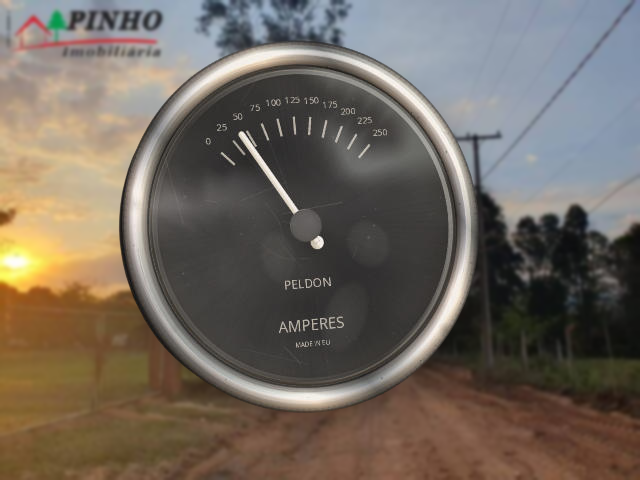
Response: 37.5 A
